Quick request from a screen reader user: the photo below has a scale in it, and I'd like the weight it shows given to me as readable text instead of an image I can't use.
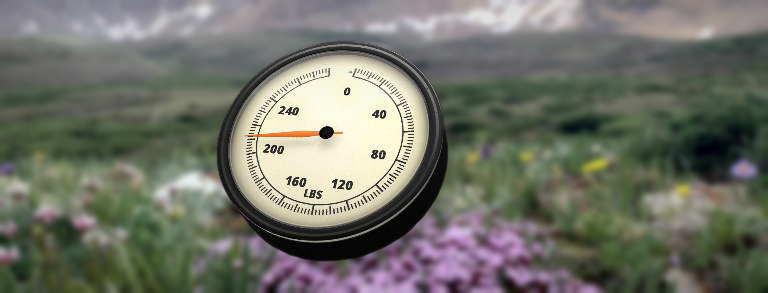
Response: 210 lb
